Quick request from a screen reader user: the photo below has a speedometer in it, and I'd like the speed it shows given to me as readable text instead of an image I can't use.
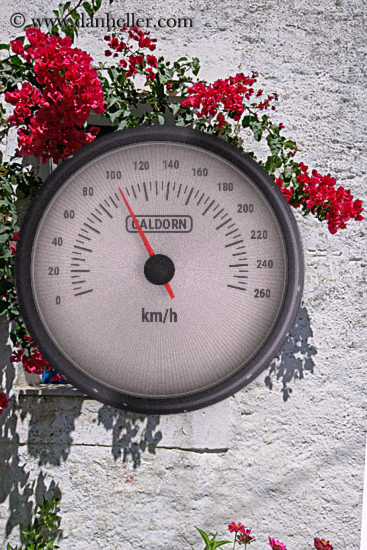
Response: 100 km/h
